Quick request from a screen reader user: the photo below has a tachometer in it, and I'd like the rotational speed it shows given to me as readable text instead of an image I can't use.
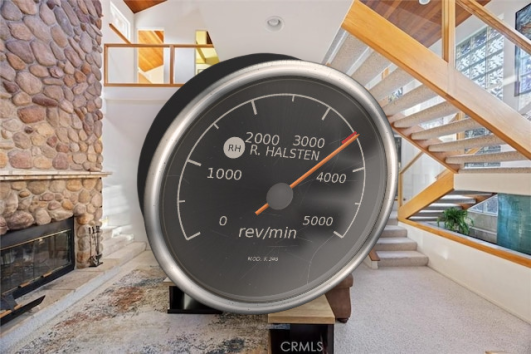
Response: 3500 rpm
